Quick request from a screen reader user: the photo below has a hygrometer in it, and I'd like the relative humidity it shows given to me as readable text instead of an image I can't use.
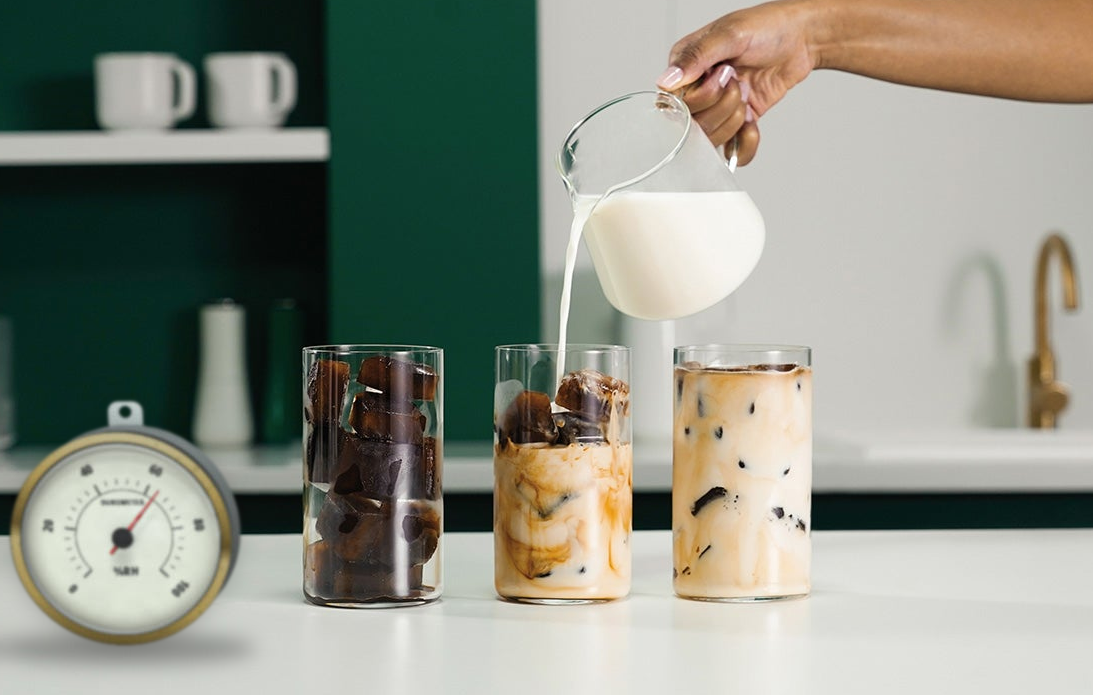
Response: 64 %
